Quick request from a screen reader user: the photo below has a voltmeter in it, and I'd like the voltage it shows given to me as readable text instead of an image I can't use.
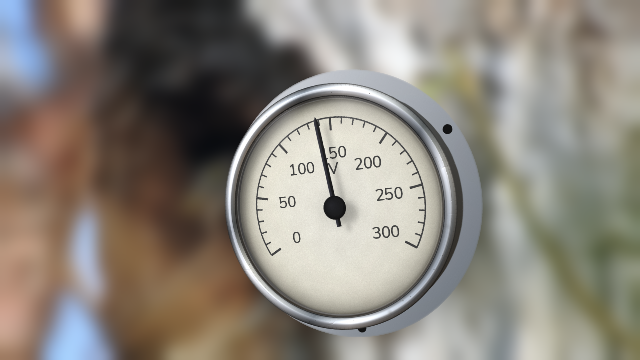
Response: 140 V
